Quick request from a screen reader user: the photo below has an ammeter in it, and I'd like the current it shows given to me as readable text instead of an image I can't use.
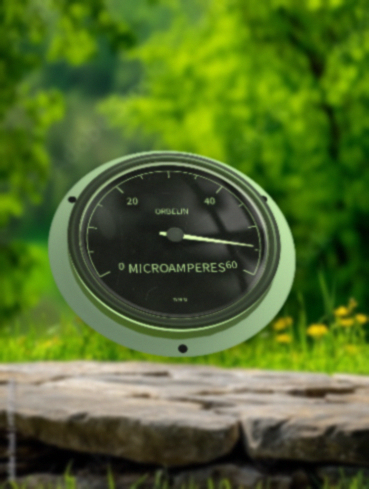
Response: 55 µA
